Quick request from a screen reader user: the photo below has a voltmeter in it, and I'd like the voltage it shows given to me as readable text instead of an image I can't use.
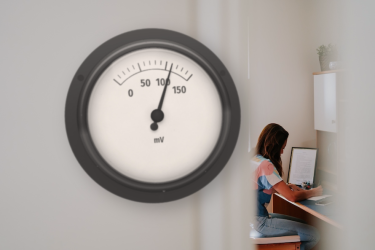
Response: 110 mV
